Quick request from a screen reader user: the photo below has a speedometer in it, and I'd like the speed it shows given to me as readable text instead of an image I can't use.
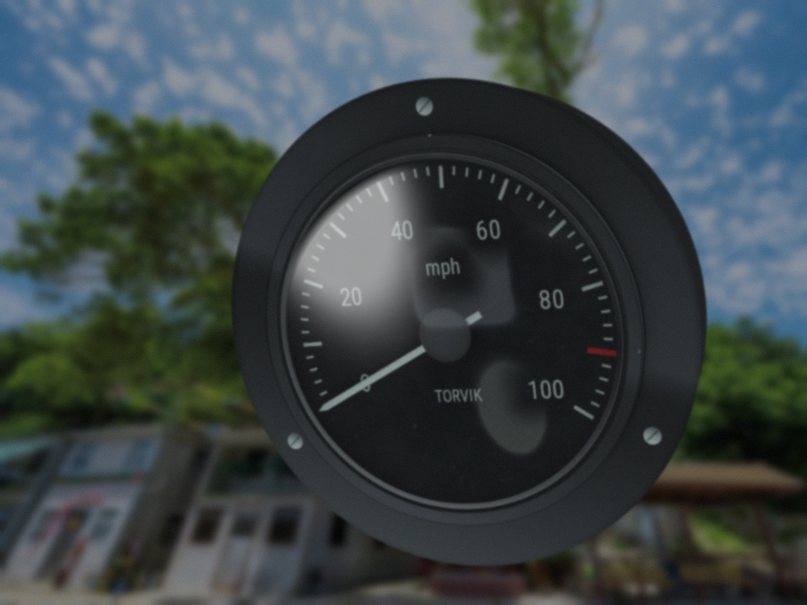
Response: 0 mph
